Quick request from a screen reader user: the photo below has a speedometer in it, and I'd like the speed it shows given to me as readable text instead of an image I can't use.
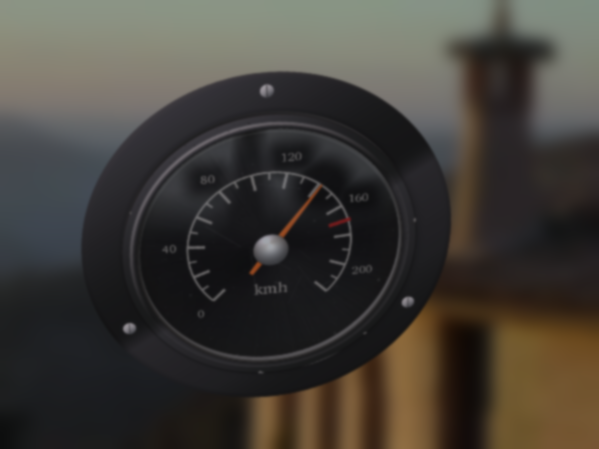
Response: 140 km/h
